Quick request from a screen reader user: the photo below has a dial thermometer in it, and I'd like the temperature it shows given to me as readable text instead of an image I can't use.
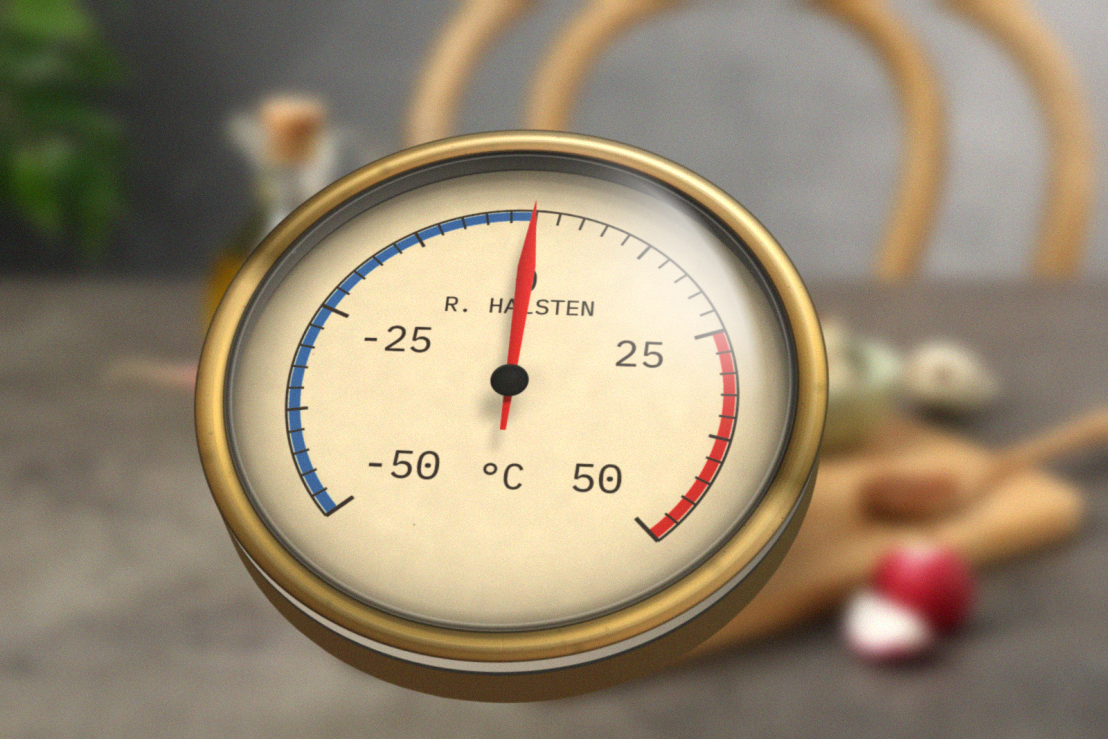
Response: 0 °C
